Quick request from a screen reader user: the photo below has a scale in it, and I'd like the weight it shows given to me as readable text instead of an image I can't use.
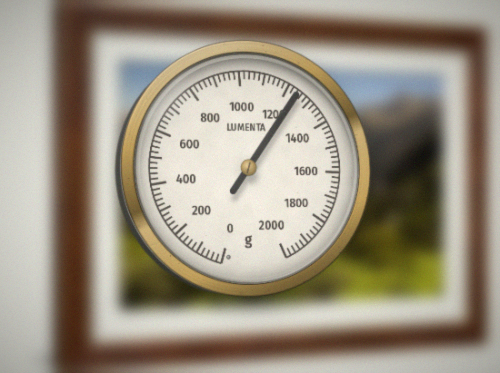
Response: 1240 g
